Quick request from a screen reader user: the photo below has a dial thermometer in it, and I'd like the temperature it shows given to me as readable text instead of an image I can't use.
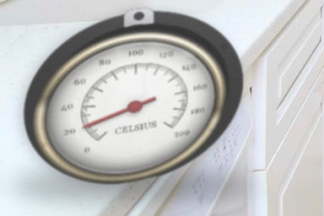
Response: 20 °C
